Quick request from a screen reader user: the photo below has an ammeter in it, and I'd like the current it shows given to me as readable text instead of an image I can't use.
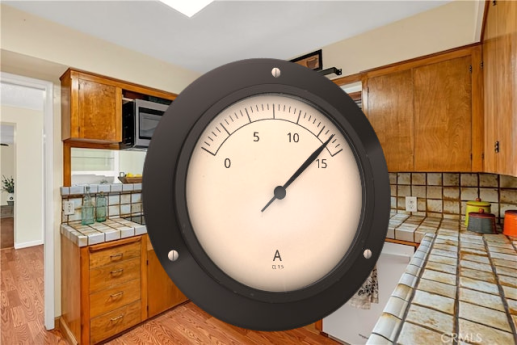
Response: 13.5 A
